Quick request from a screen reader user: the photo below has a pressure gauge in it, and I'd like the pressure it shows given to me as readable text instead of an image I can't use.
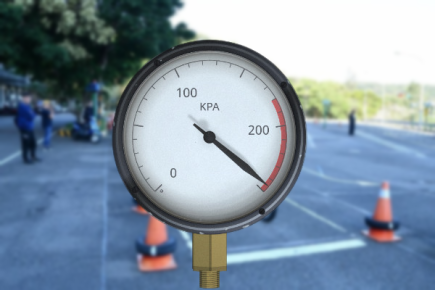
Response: 245 kPa
